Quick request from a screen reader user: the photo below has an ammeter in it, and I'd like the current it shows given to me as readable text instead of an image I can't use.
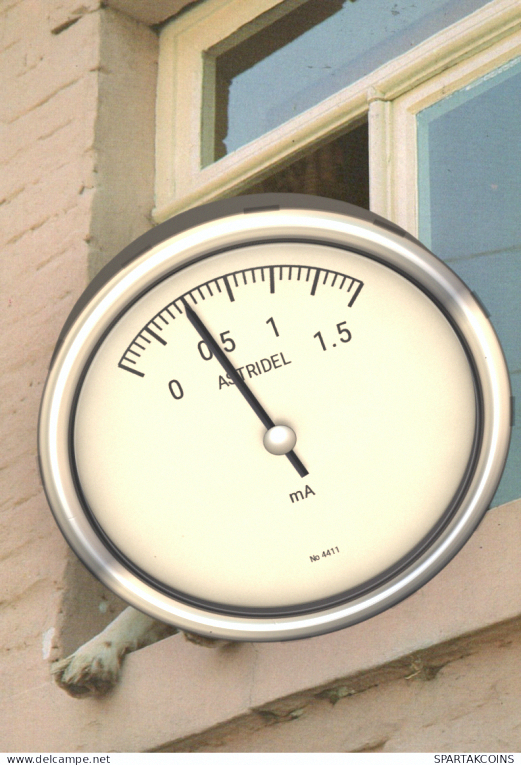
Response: 0.5 mA
